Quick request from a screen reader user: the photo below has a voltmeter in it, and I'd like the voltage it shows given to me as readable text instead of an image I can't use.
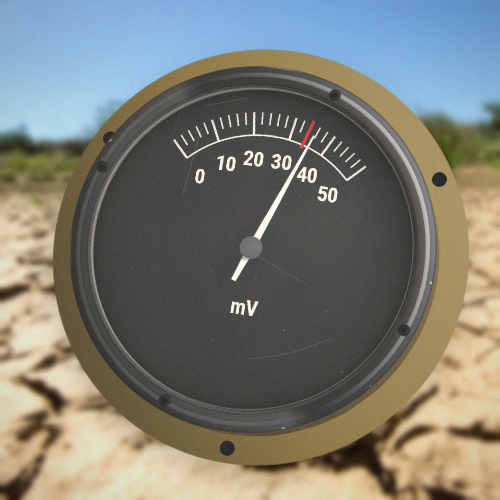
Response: 36 mV
